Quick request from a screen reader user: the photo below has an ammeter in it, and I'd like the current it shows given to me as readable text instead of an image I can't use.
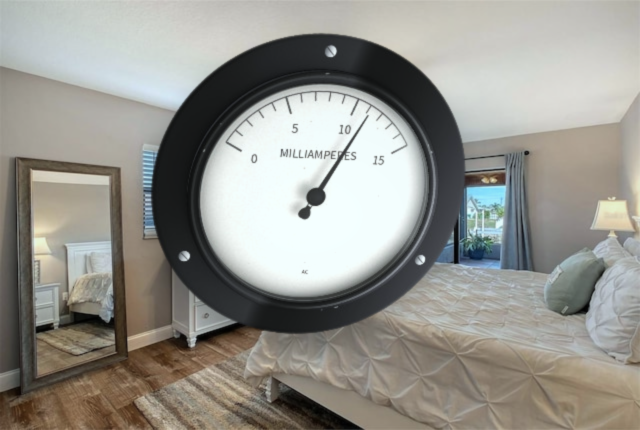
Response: 11 mA
